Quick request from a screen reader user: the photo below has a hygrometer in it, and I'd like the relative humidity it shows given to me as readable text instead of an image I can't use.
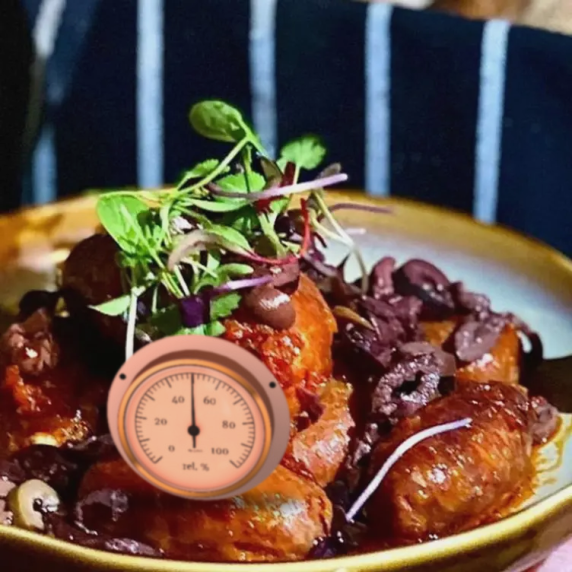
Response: 50 %
